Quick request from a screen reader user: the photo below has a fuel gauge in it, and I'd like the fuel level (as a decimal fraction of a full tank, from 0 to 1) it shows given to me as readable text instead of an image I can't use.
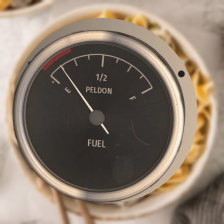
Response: 0.125
